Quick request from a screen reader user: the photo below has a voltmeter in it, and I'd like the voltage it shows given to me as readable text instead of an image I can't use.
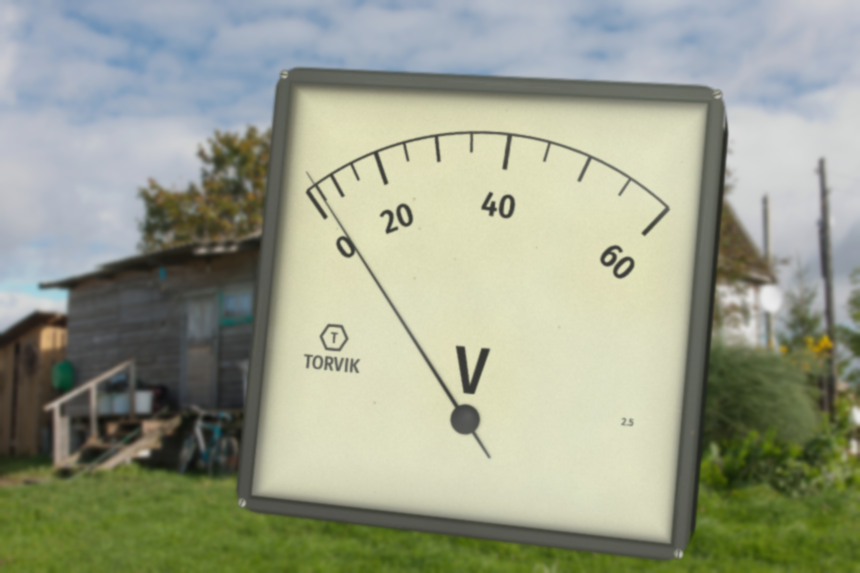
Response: 5 V
